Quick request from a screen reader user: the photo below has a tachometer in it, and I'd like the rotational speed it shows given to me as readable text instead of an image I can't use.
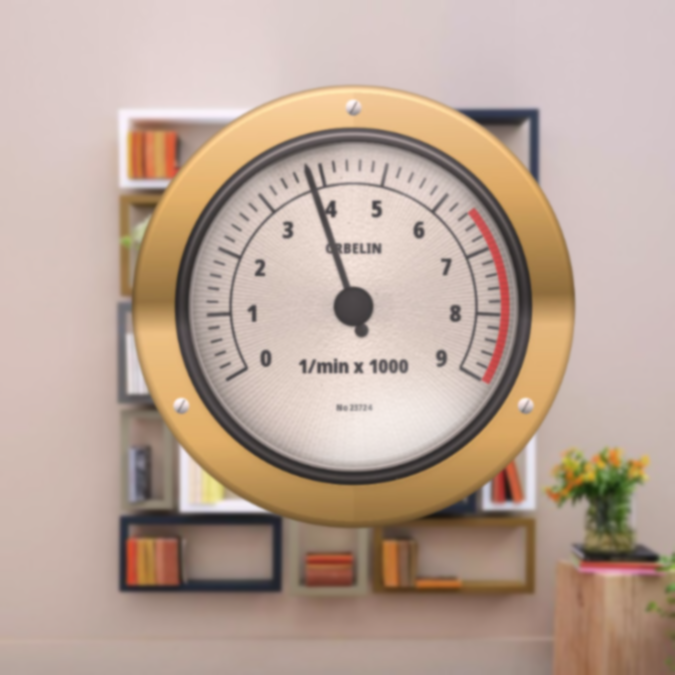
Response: 3800 rpm
